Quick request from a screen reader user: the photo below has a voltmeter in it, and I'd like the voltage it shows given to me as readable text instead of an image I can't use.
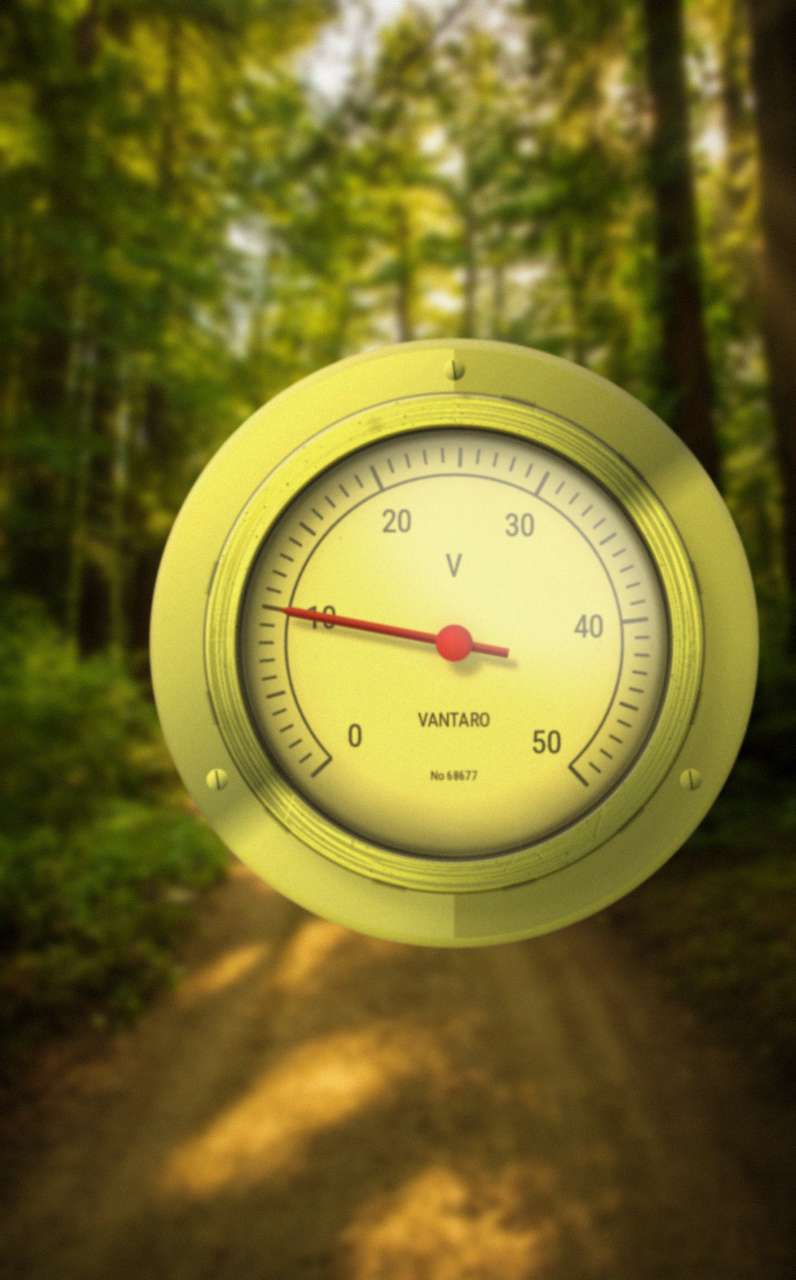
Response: 10 V
